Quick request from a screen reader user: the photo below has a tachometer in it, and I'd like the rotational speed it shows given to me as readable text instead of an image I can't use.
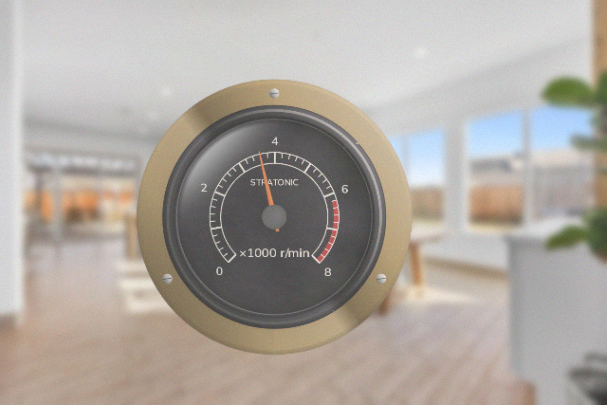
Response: 3600 rpm
